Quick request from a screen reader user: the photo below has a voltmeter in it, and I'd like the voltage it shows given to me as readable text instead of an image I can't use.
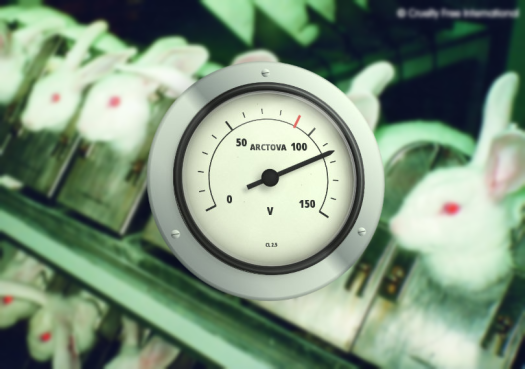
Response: 115 V
